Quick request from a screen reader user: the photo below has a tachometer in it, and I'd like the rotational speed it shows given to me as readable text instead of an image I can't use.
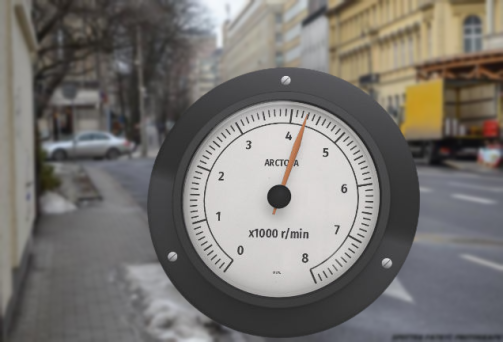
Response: 4300 rpm
